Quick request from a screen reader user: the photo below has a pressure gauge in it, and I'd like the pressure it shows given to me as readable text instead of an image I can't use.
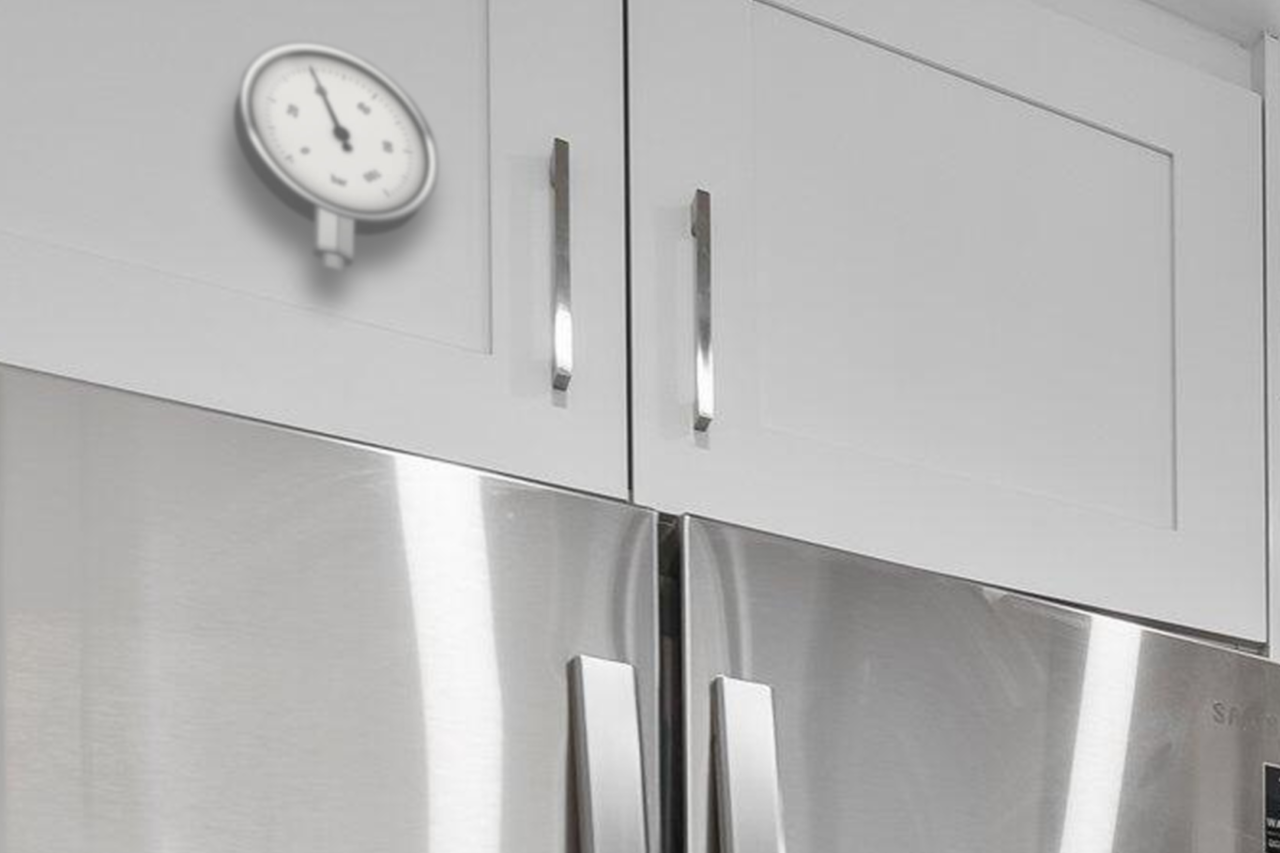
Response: 40 bar
